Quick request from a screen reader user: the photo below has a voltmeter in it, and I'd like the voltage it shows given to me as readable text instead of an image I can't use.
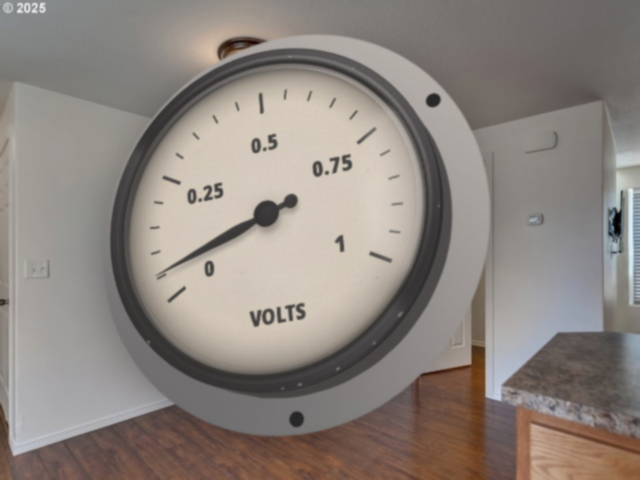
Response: 0.05 V
